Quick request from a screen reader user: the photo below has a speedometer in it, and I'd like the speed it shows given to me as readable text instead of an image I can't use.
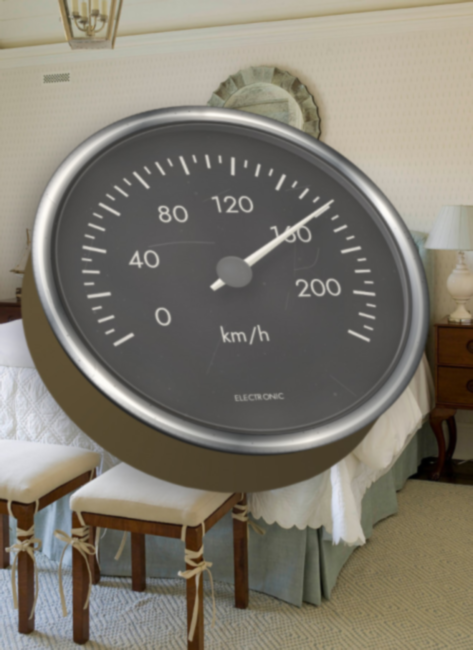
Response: 160 km/h
